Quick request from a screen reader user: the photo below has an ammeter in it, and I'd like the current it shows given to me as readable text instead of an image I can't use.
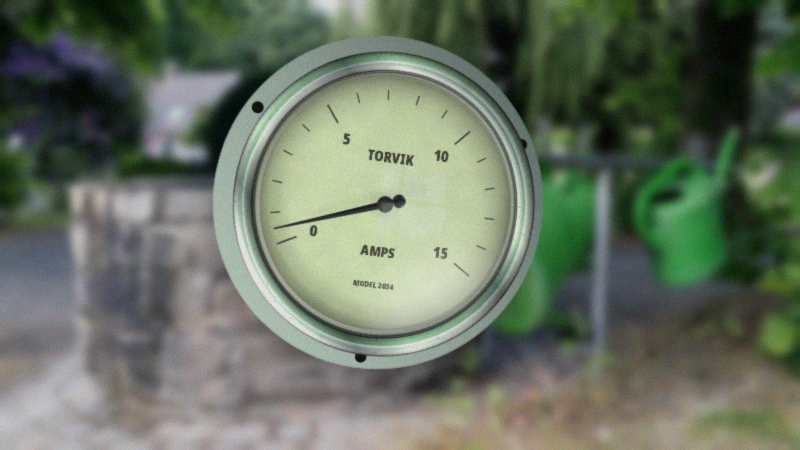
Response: 0.5 A
